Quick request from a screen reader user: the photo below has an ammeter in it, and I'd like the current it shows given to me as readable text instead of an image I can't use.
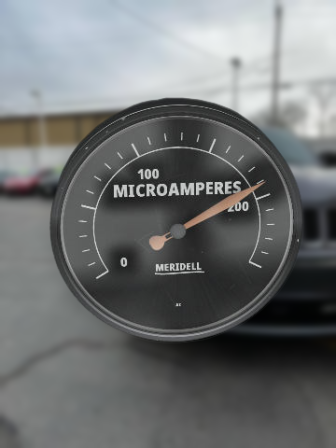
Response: 190 µA
